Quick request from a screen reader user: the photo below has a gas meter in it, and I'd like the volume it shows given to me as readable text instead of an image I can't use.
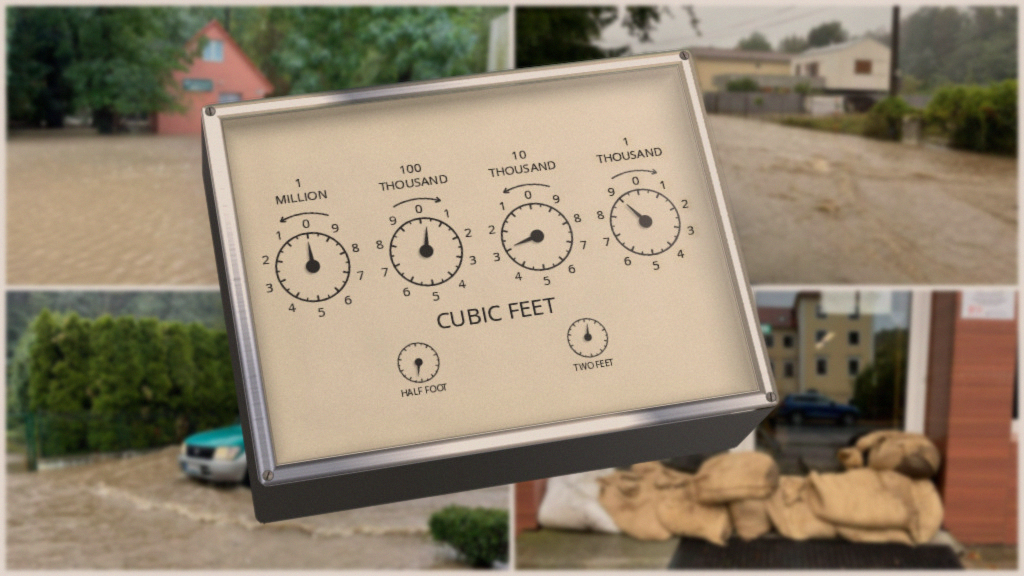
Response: 2900 ft³
